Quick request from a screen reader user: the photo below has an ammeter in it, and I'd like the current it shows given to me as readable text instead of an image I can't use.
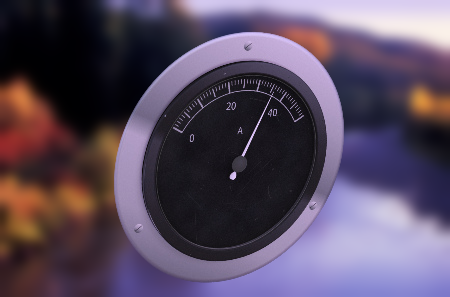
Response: 35 A
